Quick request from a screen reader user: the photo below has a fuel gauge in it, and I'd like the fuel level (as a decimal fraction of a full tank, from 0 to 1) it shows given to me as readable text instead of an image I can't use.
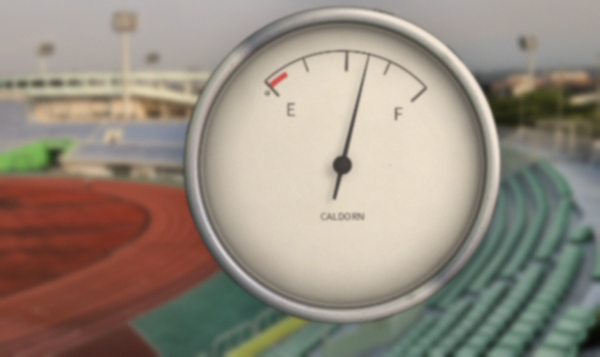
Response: 0.625
